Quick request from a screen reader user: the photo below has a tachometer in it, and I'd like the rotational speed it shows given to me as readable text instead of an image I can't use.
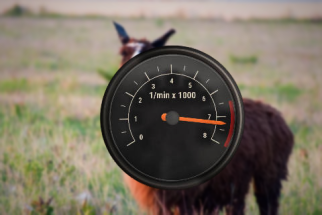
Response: 7250 rpm
